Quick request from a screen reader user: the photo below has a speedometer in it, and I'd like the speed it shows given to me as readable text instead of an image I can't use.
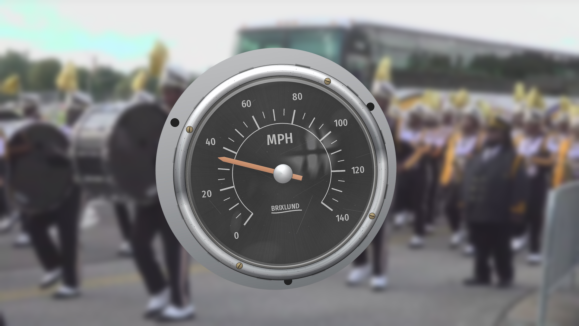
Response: 35 mph
